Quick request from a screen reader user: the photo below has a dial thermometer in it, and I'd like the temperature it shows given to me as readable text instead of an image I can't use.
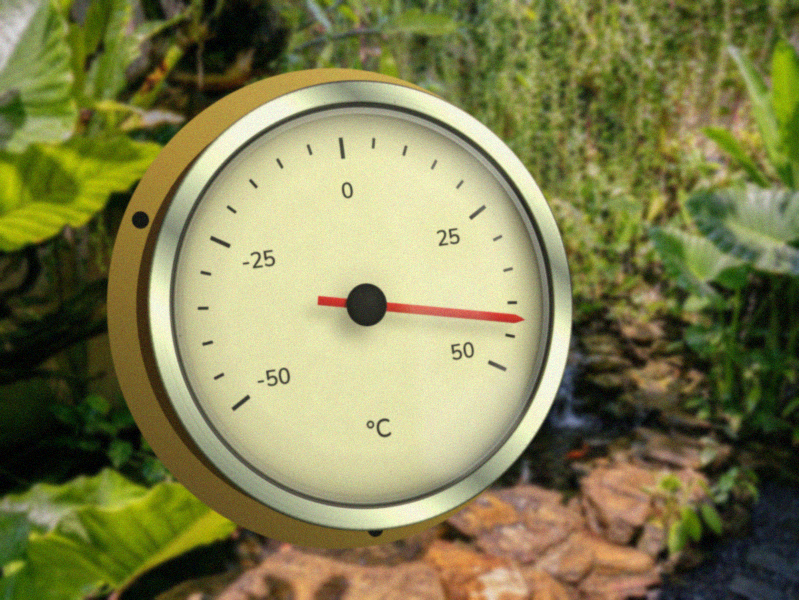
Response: 42.5 °C
